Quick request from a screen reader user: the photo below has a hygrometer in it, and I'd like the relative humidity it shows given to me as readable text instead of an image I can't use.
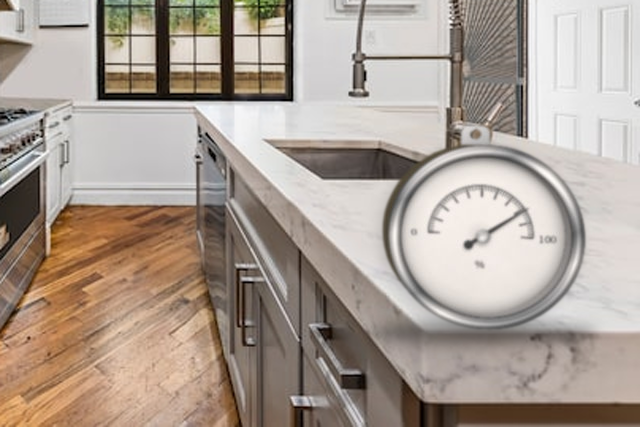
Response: 80 %
